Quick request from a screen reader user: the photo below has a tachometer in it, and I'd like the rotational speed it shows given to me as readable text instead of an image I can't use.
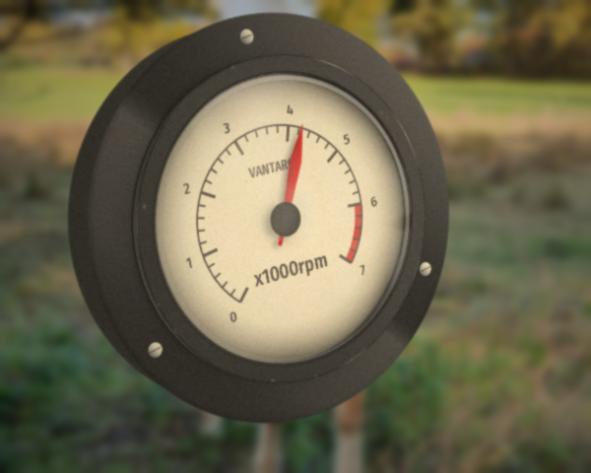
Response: 4200 rpm
